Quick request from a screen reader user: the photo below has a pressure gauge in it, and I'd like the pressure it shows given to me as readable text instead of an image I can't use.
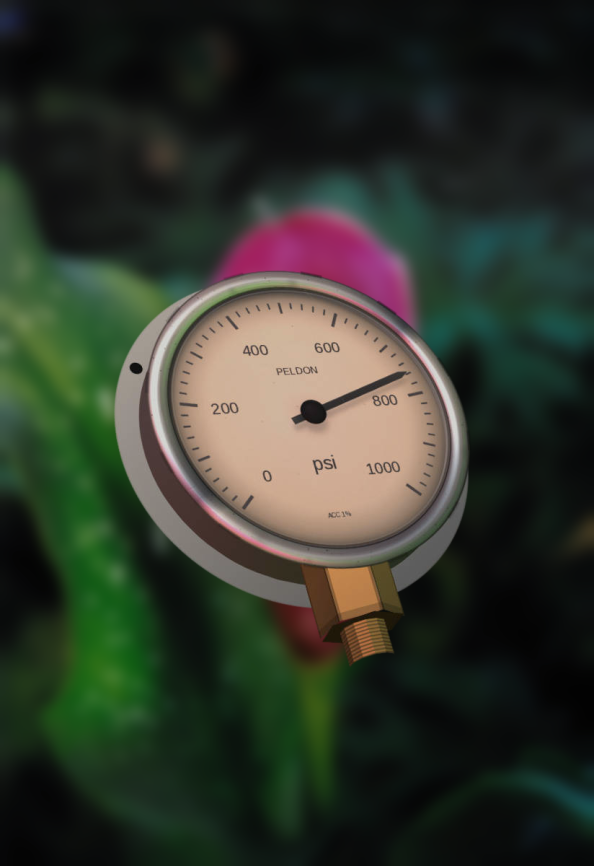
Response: 760 psi
